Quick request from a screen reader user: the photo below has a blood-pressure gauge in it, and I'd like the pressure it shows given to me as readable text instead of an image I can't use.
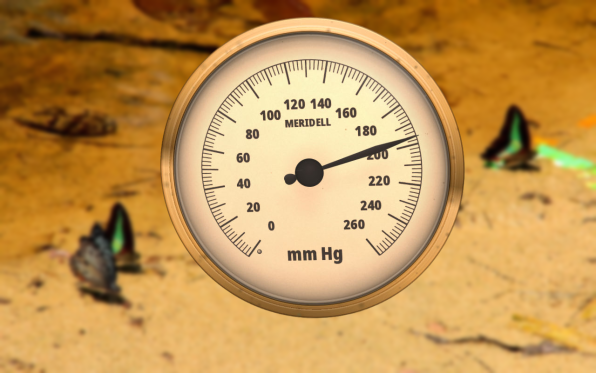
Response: 196 mmHg
